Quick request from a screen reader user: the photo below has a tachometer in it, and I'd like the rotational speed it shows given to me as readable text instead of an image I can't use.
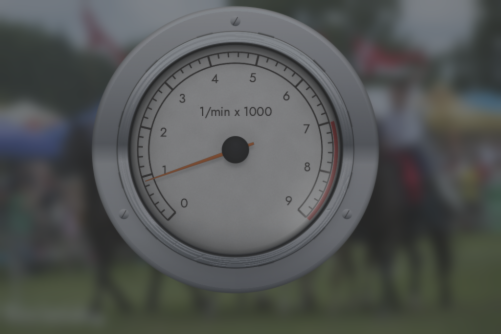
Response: 900 rpm
